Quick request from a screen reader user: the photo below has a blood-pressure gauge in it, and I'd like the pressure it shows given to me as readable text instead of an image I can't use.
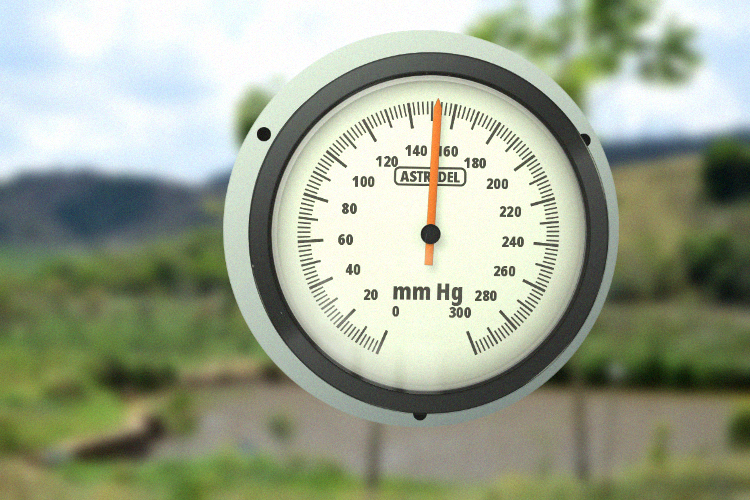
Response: 152 mmHg
